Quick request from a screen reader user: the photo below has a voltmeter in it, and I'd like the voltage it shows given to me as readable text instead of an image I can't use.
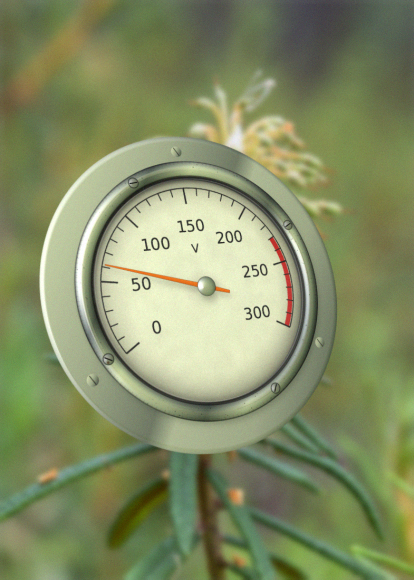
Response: 60 V
